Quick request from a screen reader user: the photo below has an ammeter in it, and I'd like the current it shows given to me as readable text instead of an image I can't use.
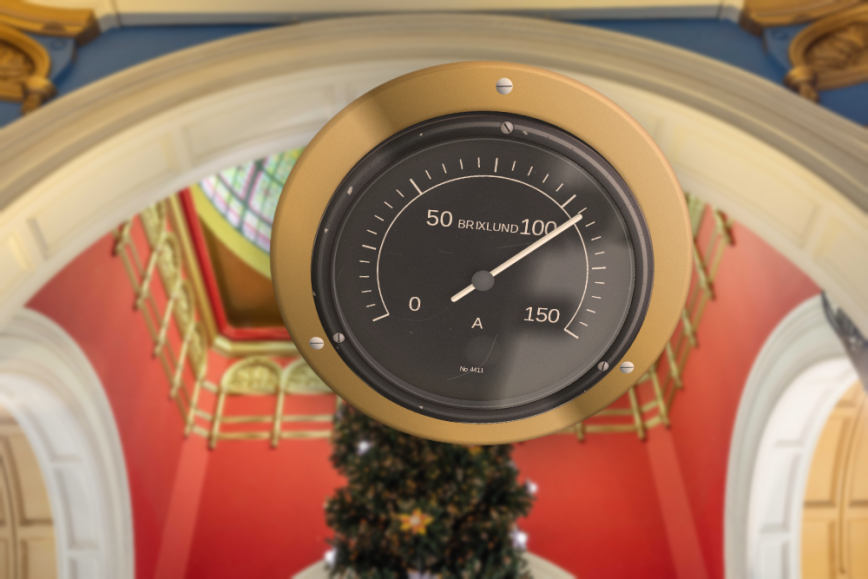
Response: 105 A
